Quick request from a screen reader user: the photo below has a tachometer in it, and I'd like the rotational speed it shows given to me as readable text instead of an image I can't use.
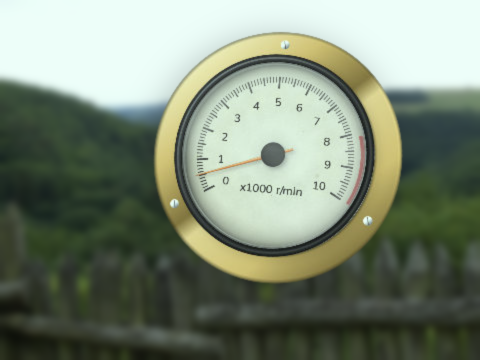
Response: 500 rpm
